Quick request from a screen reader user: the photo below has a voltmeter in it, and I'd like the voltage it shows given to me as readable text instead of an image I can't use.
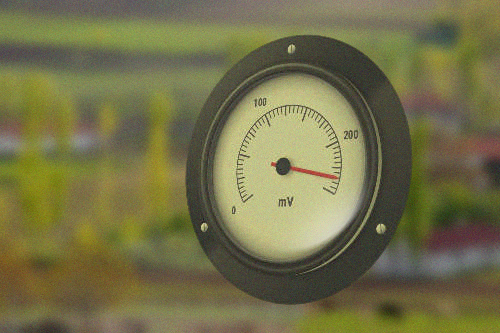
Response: 235 mV
